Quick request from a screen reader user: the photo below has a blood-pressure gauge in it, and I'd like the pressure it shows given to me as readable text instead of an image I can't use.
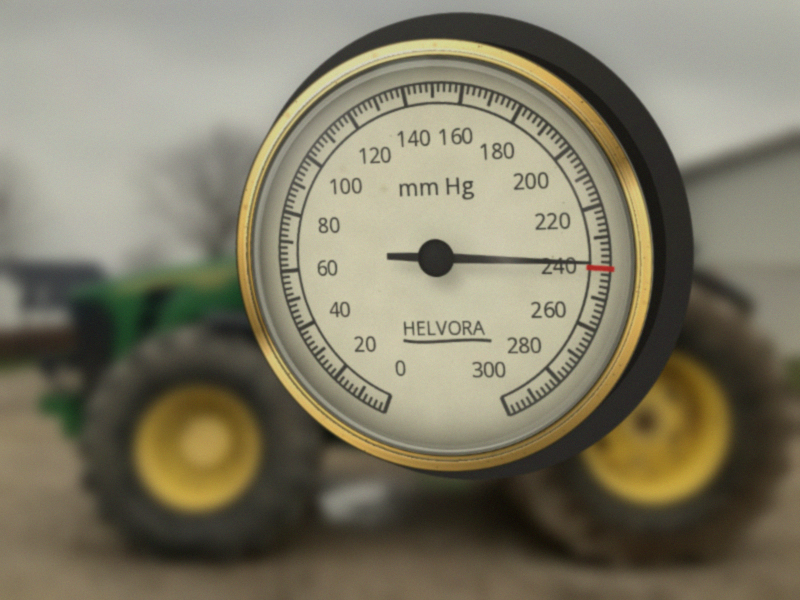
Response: 238 mmHg
